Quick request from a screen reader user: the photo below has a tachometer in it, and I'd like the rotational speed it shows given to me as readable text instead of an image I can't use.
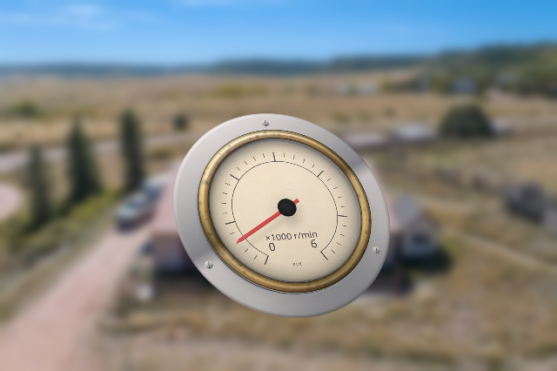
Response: 600 rpm
